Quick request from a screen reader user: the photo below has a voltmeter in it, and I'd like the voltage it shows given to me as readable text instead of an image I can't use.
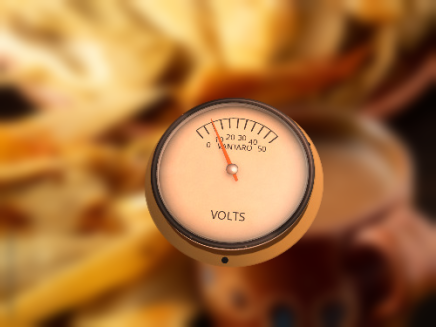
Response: 10 V
